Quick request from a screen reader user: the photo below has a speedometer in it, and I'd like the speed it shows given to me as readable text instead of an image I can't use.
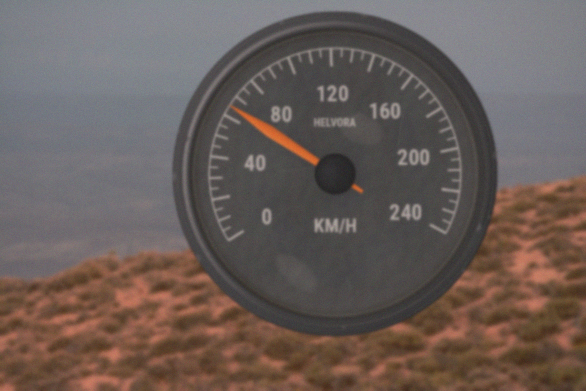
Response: 65 km/h
